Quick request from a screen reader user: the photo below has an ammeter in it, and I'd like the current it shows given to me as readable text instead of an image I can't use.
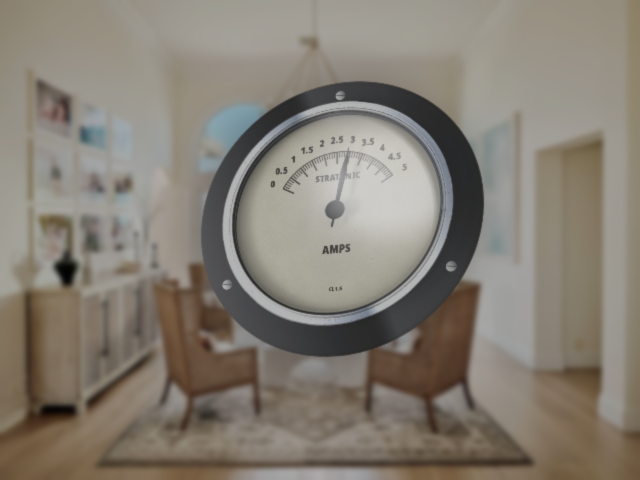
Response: 3 A
